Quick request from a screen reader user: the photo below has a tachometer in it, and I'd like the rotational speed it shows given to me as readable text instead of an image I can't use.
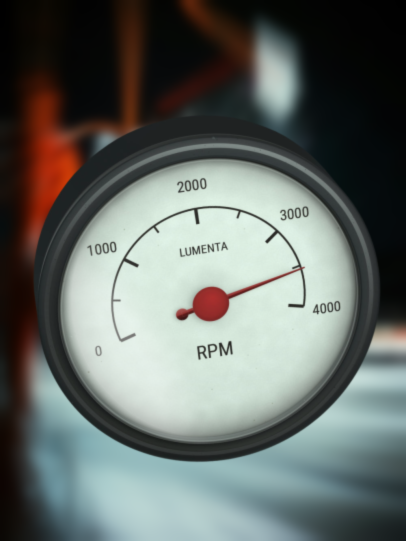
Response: 3500 rpm
